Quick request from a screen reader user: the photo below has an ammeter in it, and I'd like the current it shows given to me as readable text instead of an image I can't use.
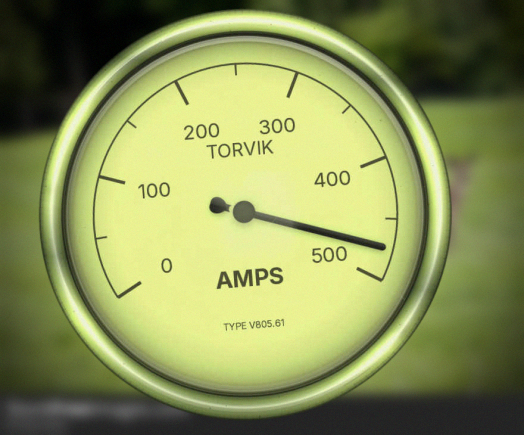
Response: 475 A
